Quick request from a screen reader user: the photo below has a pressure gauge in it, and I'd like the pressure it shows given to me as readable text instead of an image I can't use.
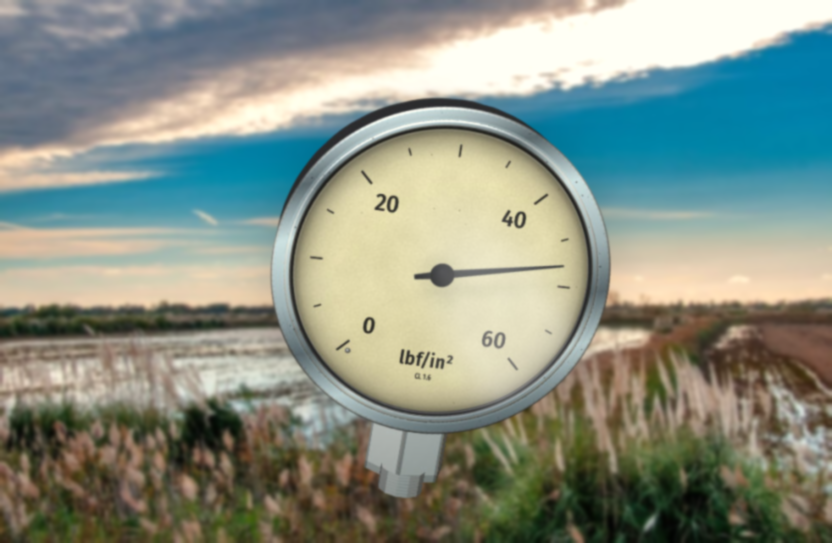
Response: 47.5 psi
